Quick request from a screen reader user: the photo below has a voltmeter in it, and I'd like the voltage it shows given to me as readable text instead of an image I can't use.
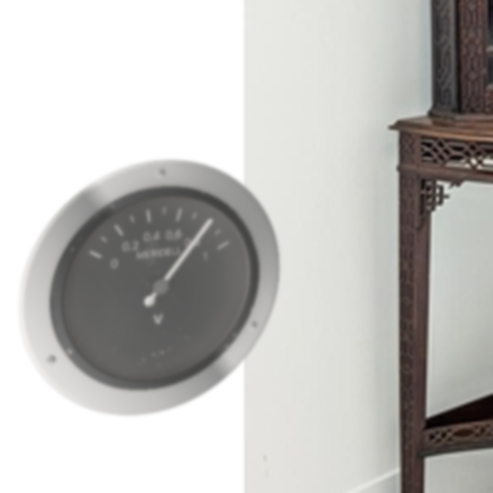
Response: 0.8 V
